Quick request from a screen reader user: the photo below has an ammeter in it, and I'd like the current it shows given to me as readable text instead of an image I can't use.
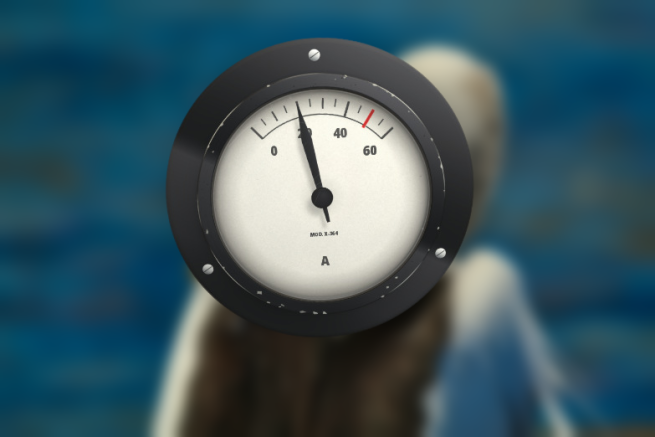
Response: 20 A
